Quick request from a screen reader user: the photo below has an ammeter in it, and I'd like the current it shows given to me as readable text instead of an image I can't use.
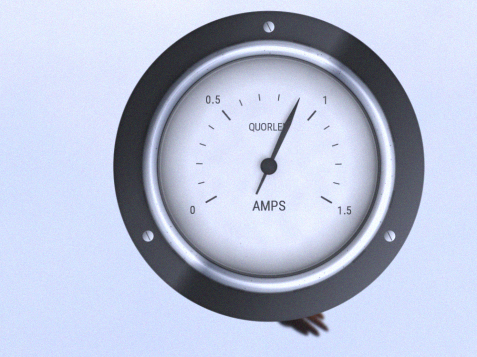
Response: 0.9 A
